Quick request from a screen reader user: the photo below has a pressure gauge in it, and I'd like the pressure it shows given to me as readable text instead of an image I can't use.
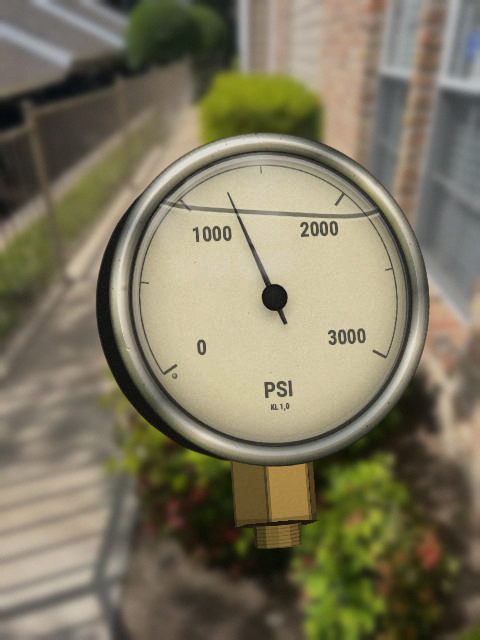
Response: 1250 psi
